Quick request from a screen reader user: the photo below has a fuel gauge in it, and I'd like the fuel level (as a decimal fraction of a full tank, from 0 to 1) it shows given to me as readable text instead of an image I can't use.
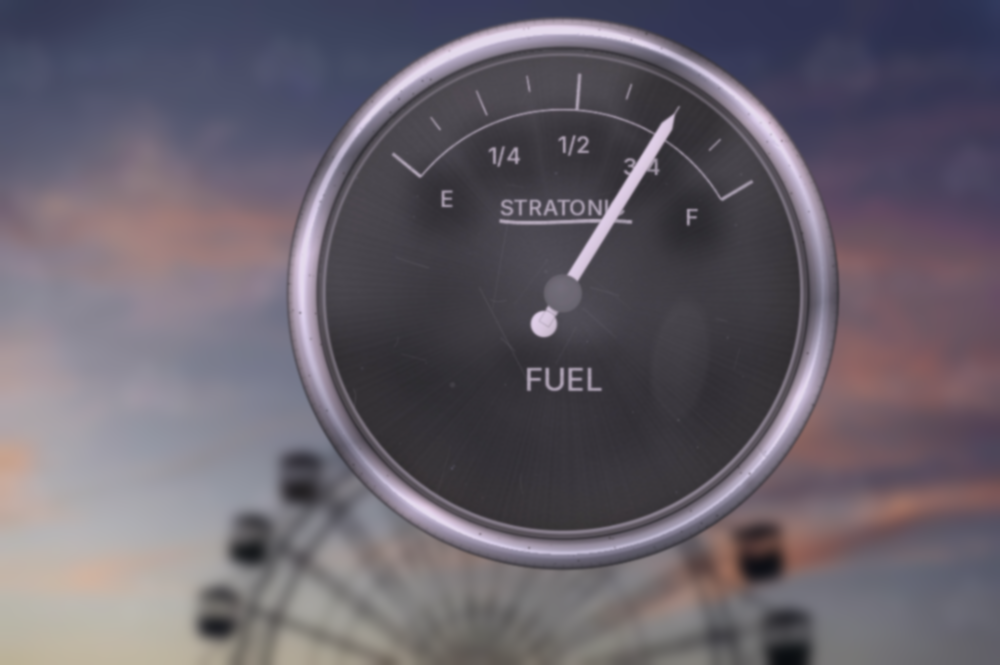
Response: 0.75
